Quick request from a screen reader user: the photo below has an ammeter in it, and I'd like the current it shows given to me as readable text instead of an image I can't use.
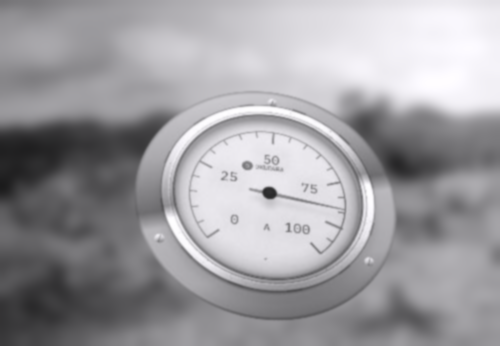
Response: 85 A
